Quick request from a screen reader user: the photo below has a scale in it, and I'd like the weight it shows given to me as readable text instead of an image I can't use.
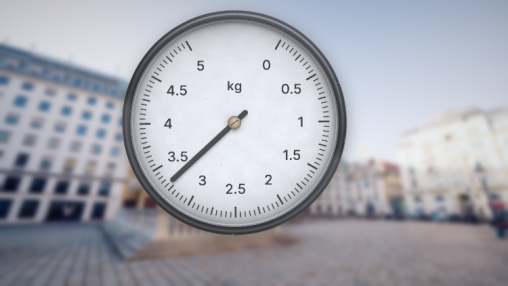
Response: 3.3 kg
